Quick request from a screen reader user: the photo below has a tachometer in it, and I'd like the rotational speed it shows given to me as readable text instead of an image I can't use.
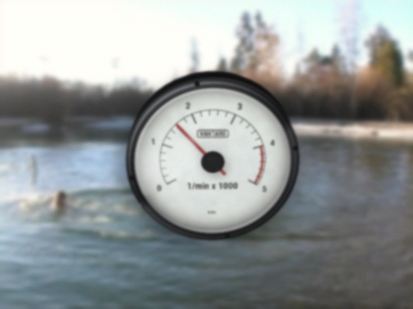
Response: 1600 rpm
